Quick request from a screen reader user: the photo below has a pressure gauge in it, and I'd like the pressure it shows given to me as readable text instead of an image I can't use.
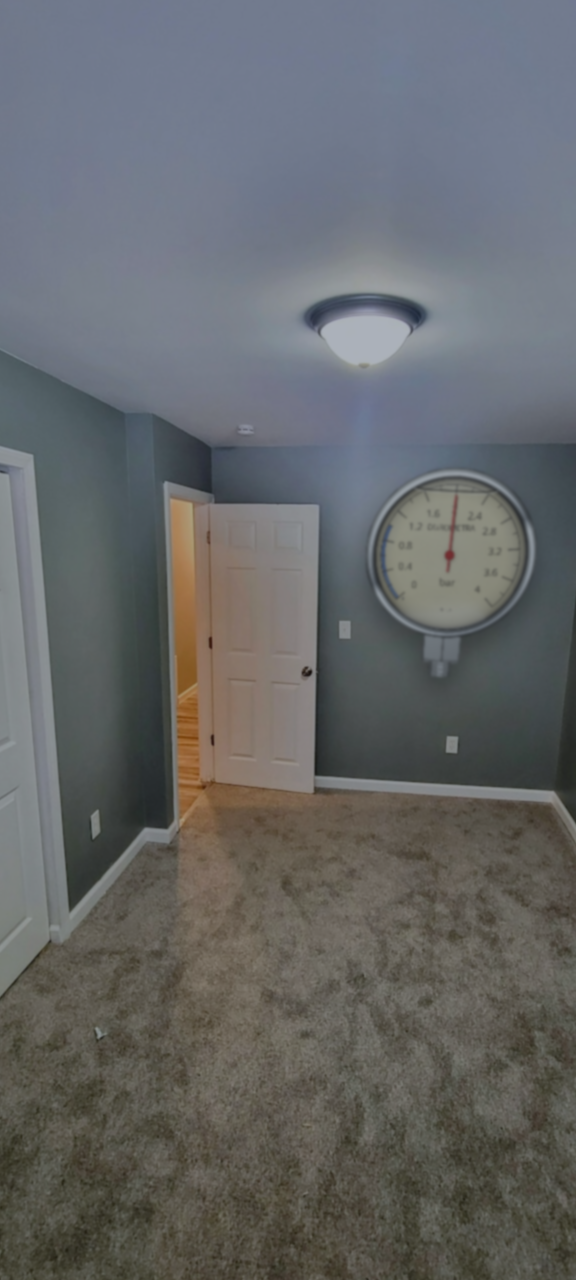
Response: 2 bar
